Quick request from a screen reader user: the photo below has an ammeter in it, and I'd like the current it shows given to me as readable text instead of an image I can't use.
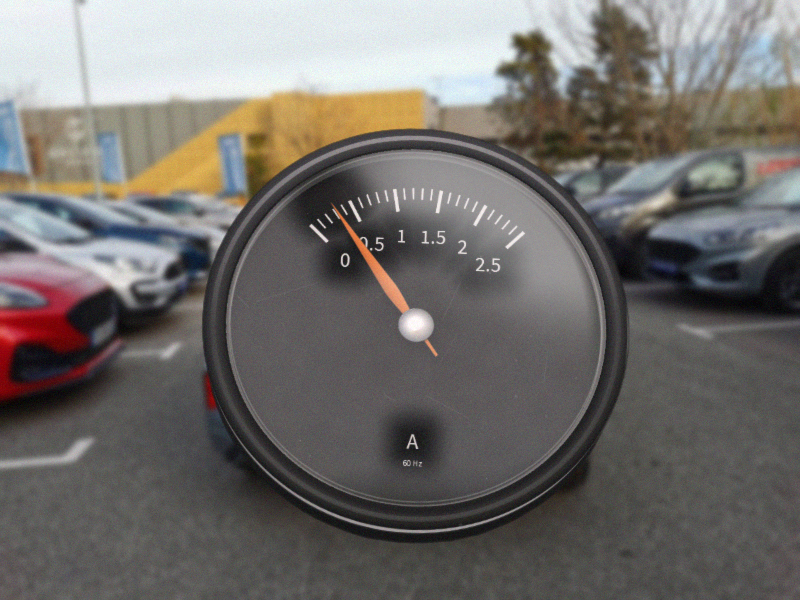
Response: 0.3 A
